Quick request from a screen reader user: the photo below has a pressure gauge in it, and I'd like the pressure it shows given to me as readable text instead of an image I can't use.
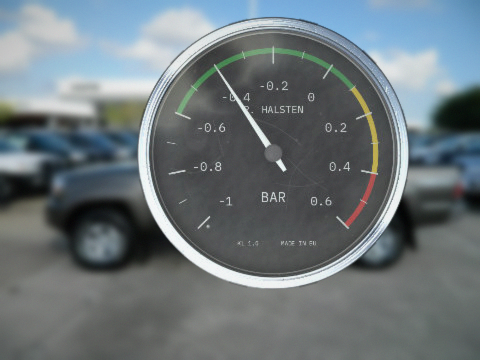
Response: -0.4 bar
